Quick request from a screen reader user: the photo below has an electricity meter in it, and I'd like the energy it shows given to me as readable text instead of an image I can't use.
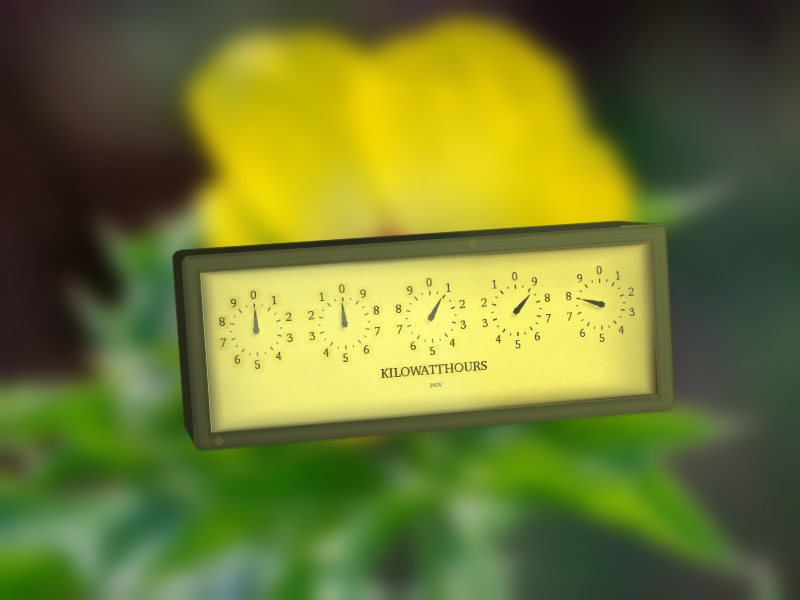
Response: 88 kWh
